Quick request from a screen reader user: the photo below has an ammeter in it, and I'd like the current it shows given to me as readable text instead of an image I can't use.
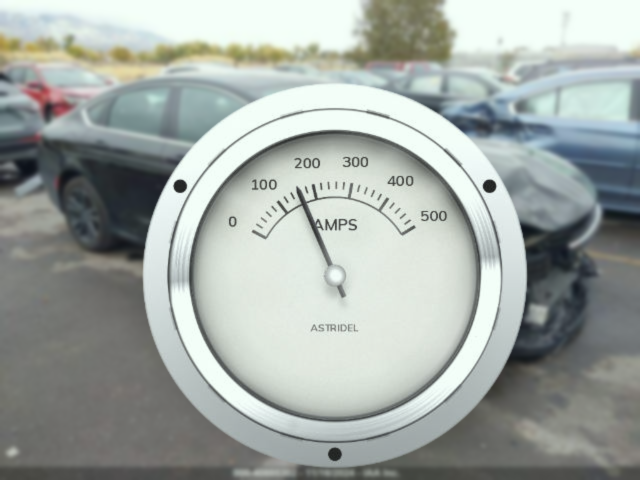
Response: 160 A
